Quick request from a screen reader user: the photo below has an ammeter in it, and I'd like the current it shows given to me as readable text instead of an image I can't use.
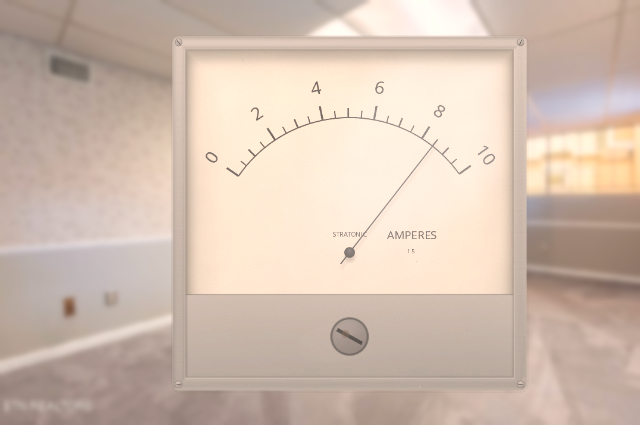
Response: 8.5 A
